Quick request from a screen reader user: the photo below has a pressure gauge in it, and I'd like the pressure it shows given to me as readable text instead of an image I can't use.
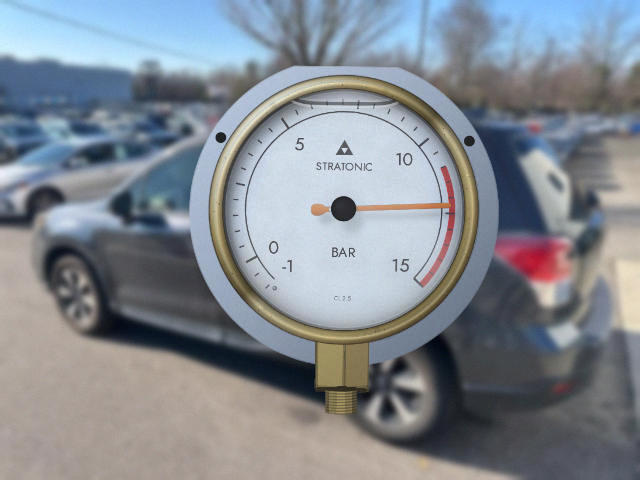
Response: 12.25 bar
